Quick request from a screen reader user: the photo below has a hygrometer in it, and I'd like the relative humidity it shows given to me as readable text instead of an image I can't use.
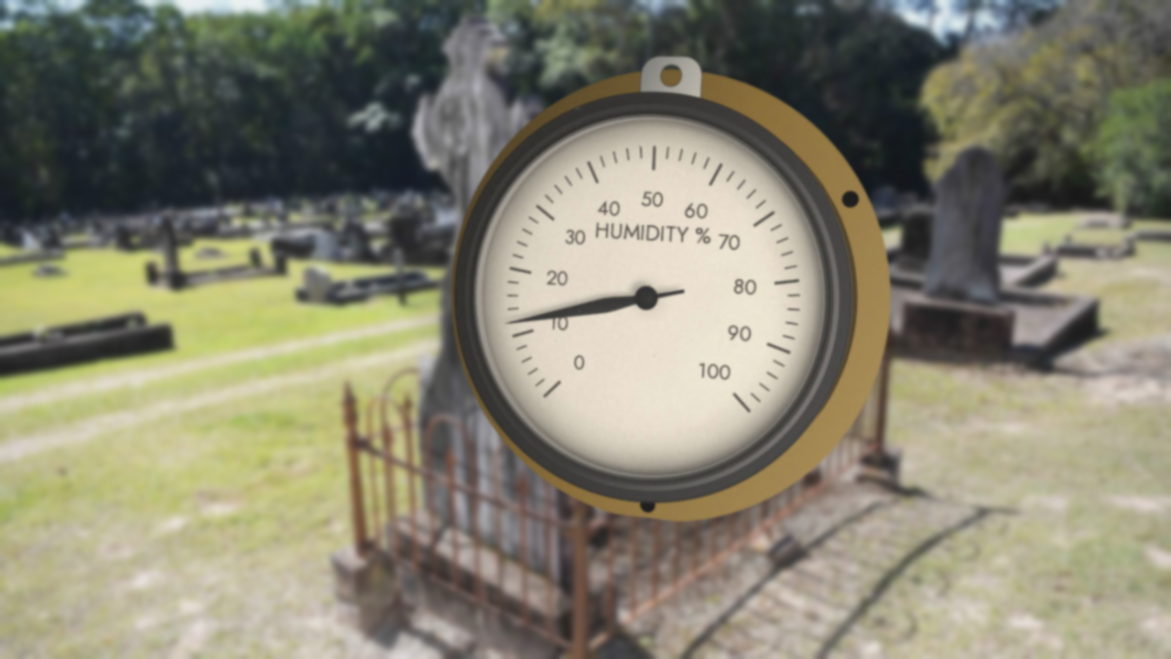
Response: 12 %
